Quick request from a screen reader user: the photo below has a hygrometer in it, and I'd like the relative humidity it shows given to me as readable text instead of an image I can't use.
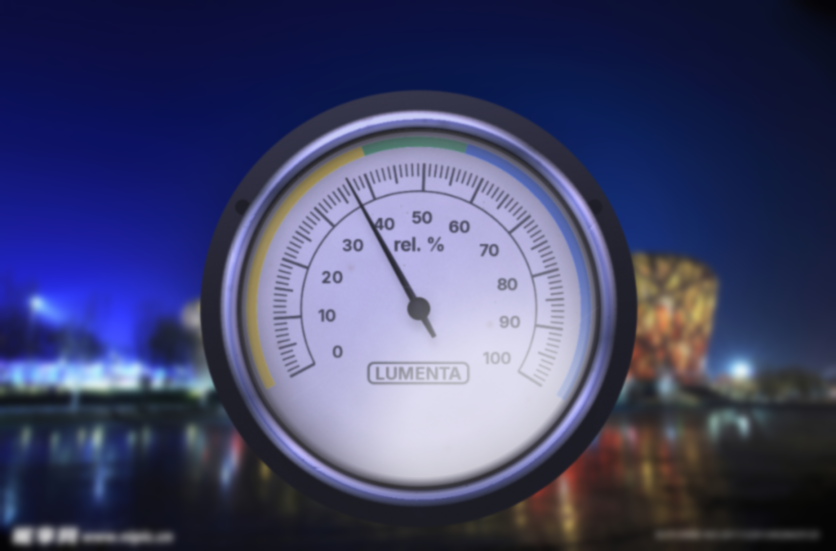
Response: 37 %
